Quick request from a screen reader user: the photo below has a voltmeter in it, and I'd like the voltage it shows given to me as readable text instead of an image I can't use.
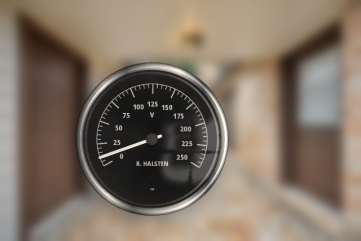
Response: 10 V
